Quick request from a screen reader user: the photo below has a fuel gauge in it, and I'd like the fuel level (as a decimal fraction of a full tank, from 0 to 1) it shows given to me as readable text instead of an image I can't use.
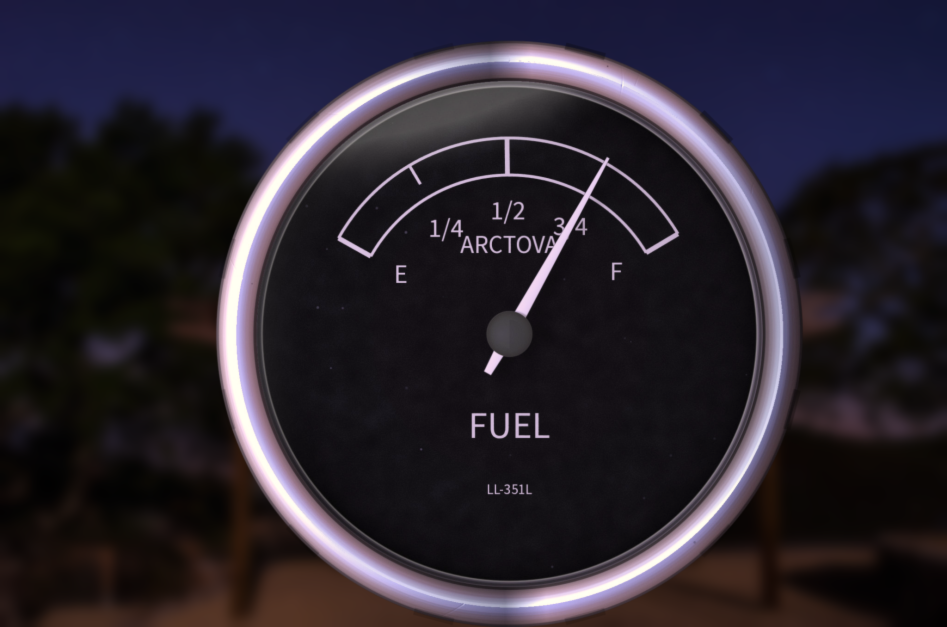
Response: 0.75
